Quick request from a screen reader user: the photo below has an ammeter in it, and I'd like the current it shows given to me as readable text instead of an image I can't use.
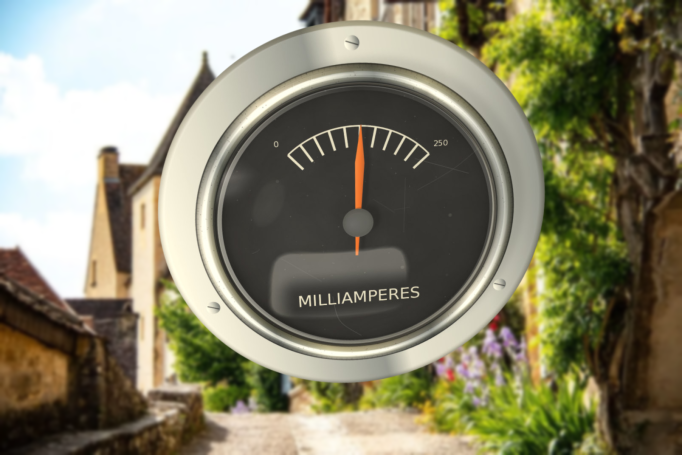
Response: 125 mA
